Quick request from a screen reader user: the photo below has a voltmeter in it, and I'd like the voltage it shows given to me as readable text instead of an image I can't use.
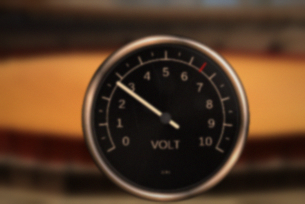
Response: 2.75 V
